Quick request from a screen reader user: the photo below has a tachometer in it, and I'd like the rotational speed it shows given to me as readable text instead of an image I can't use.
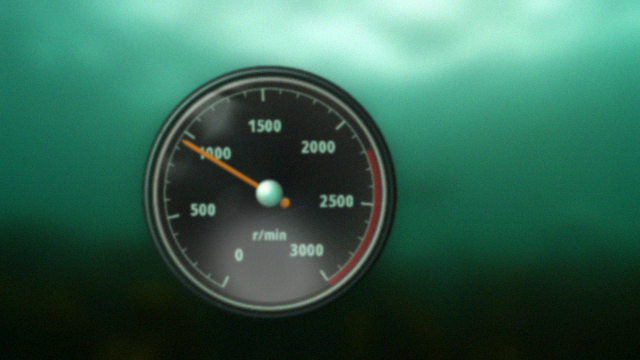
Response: 950 rpm
